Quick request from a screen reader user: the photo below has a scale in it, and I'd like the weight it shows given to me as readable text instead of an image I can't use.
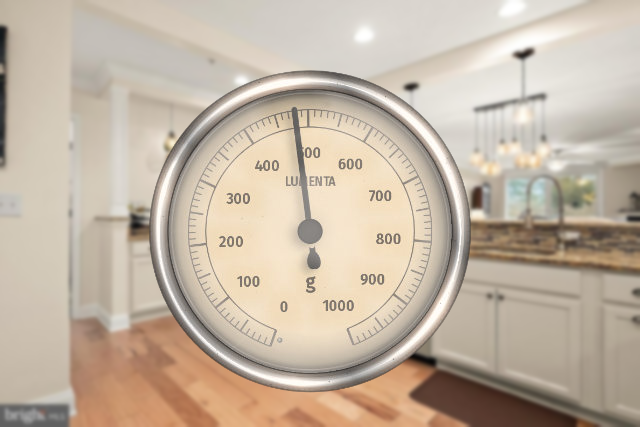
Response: 480 g
